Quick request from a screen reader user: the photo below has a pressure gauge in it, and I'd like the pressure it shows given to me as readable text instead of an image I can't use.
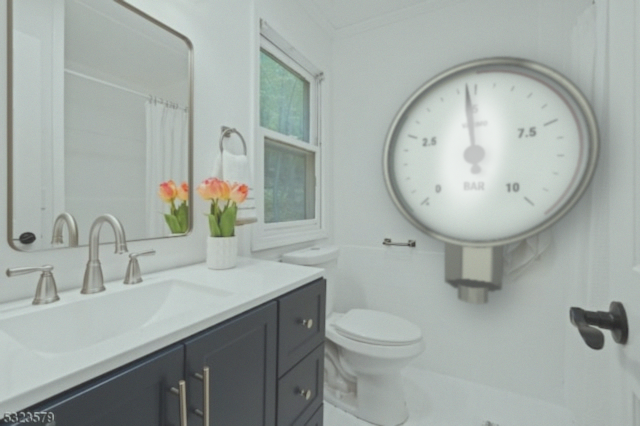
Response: 4.75 bar
